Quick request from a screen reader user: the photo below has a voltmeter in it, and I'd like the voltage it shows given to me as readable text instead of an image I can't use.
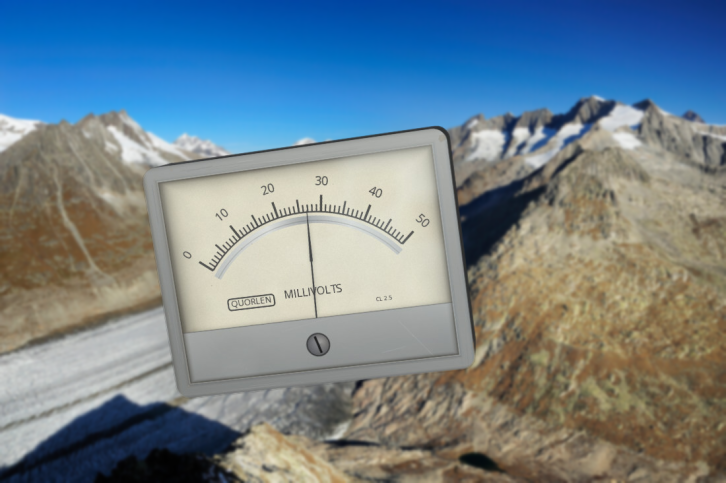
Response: 27 mV
